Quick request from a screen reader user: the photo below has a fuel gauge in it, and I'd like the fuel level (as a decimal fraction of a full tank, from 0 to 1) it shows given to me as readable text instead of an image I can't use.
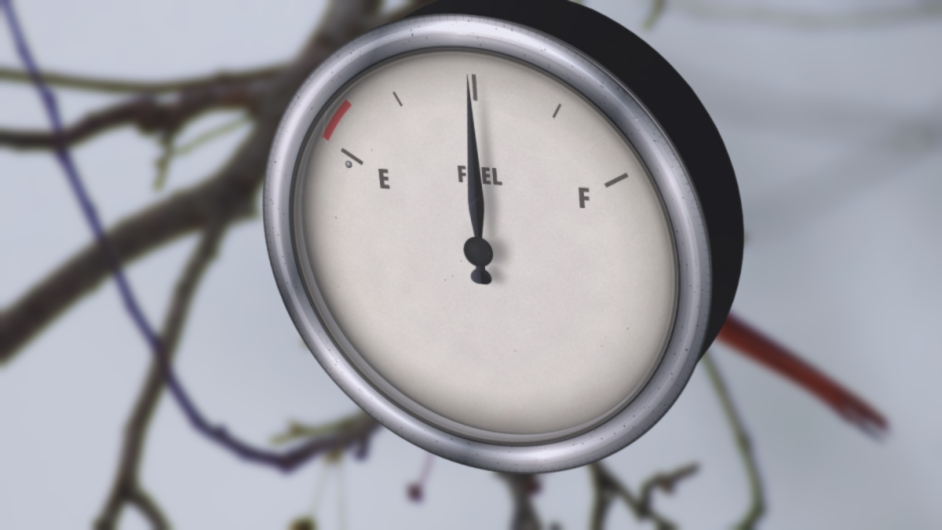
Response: 0.5
